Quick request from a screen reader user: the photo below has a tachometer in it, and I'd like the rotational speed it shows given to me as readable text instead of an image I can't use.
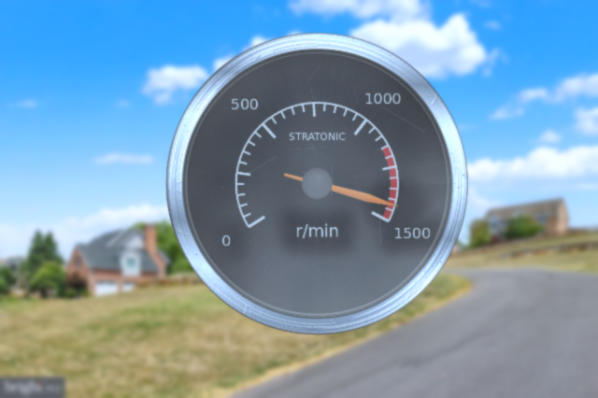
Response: 1425 rpm
